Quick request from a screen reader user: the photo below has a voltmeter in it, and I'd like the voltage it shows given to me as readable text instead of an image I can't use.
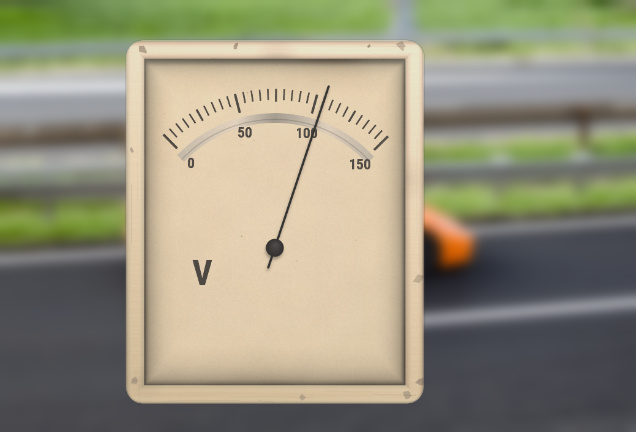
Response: 105 V
